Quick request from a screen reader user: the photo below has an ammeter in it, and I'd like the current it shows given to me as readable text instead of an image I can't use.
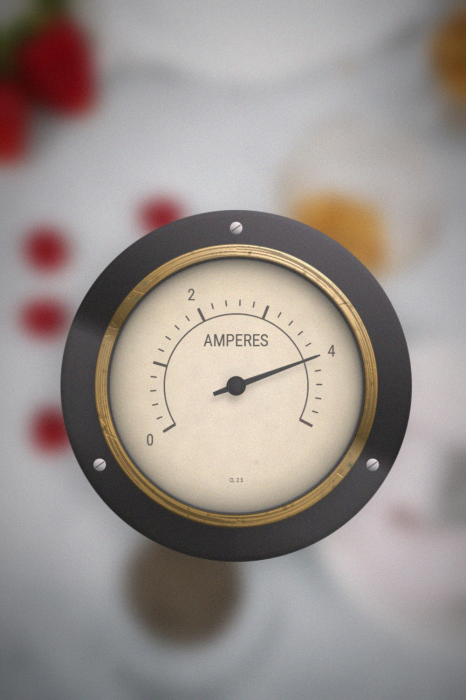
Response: 4 A
